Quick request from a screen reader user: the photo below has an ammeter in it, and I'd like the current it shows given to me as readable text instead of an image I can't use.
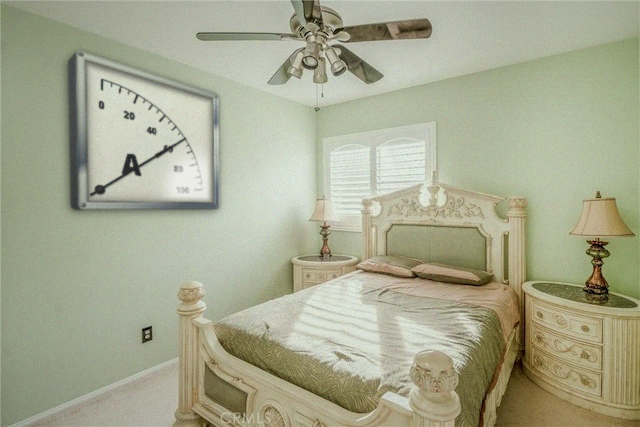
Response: 60 A
